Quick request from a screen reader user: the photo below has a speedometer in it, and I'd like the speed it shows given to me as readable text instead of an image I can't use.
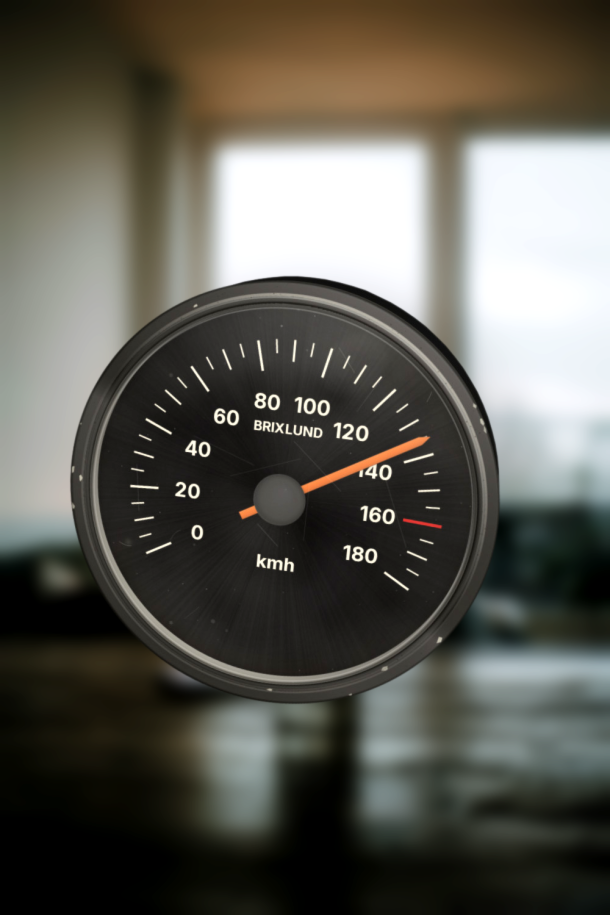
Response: 135 km/h
